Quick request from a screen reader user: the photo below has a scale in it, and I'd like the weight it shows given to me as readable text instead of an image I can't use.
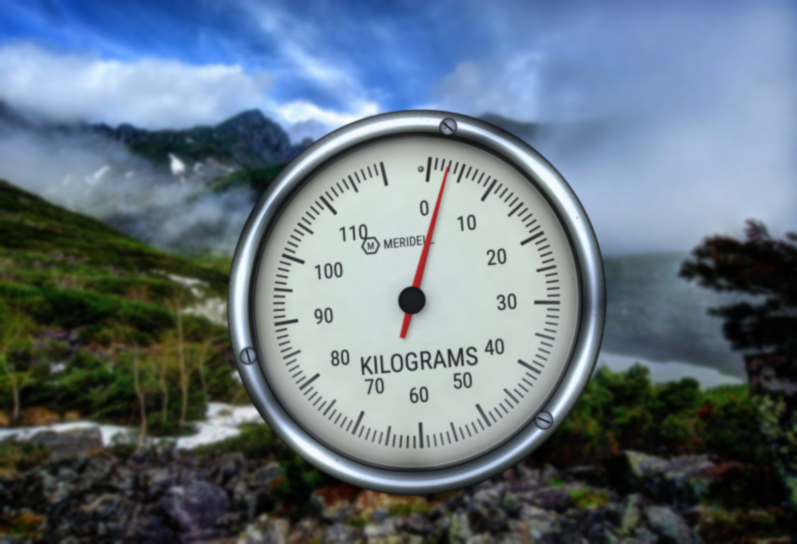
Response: 3 kg
